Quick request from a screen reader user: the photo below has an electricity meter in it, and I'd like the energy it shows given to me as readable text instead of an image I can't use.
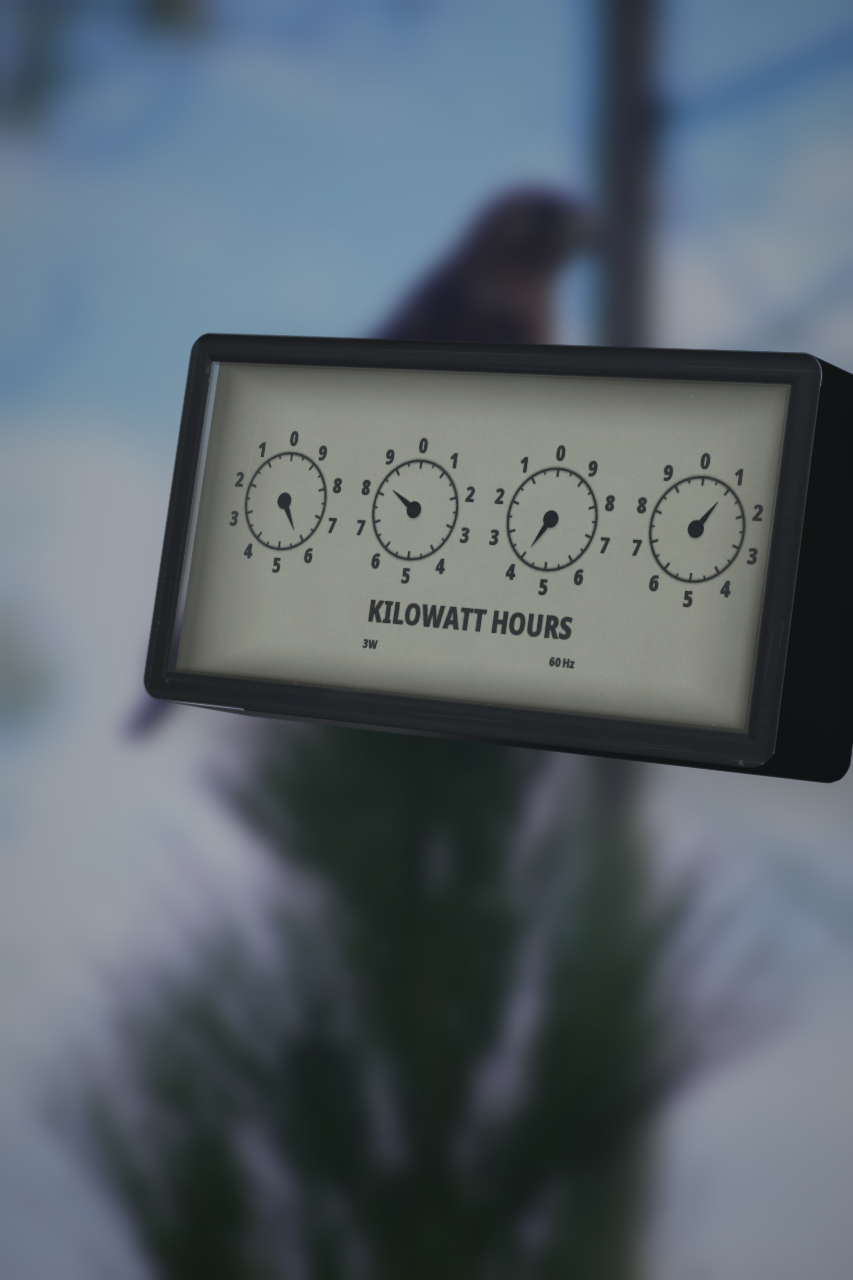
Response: 5841 kWh
